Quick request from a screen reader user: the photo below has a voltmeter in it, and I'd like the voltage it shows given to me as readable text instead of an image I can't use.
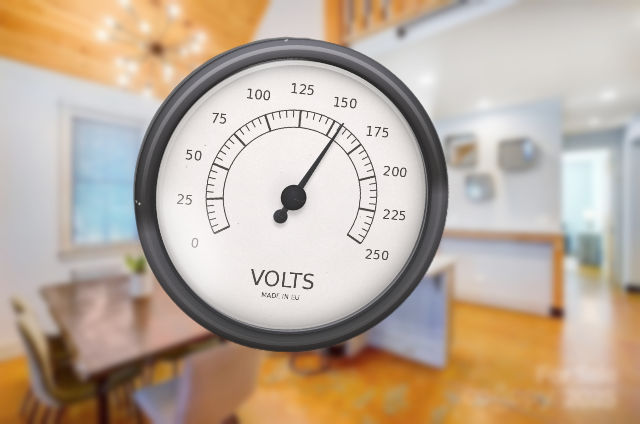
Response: 155 V
